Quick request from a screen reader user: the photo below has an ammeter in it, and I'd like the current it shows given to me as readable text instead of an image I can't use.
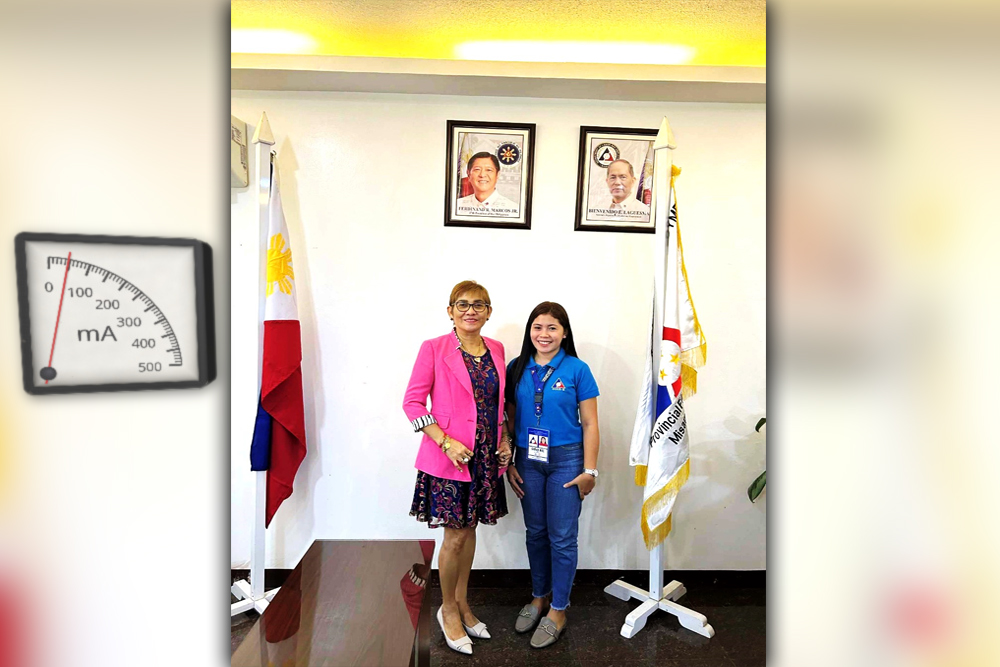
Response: 50 mA
